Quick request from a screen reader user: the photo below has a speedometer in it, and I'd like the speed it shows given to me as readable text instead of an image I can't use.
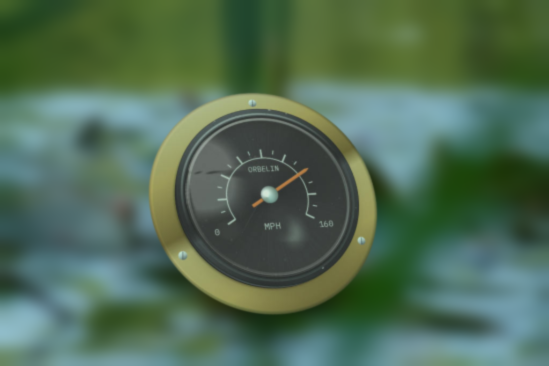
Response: 120 mph
